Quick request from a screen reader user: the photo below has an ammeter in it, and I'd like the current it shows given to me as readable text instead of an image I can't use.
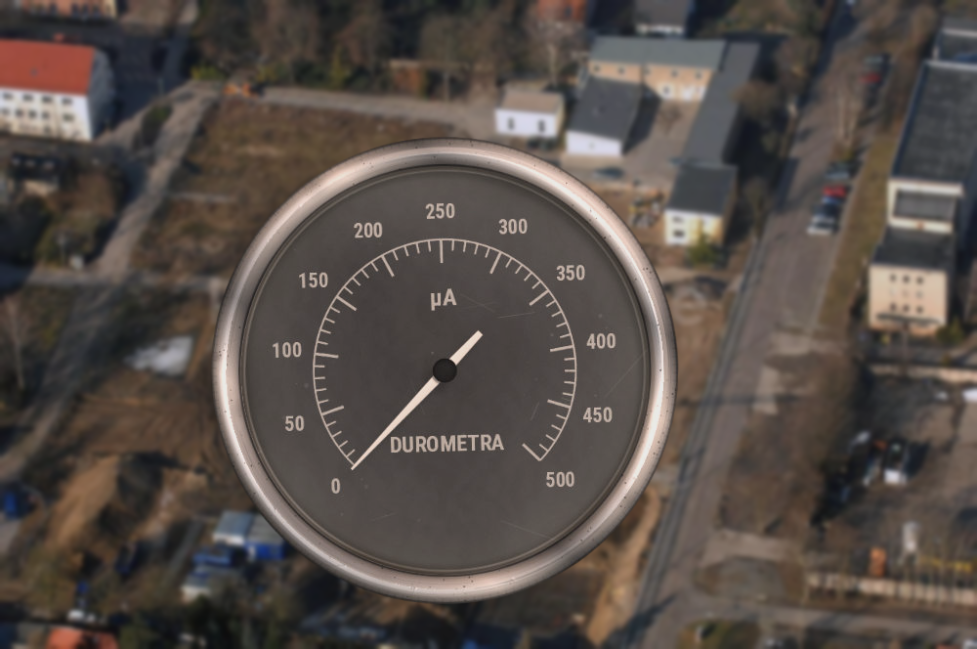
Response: 0 µA
